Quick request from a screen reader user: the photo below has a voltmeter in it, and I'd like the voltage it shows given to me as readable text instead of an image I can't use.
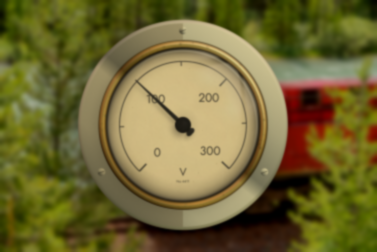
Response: 100 V
